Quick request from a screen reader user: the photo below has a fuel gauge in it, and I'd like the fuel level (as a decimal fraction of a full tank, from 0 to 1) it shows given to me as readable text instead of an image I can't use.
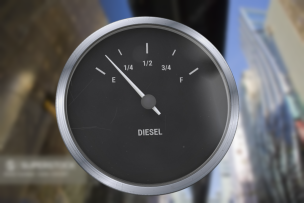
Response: 0.125
